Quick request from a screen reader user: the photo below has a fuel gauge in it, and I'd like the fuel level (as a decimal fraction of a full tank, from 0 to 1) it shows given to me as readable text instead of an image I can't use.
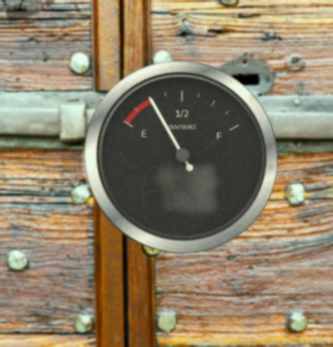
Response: 0.25
